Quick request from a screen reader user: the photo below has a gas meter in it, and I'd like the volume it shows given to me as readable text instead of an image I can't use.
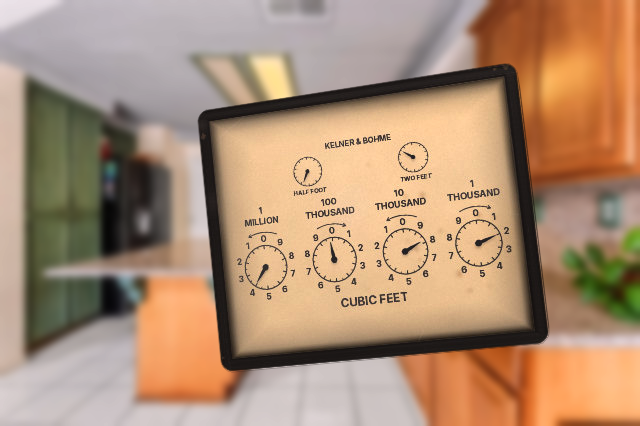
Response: 398200 ft³
